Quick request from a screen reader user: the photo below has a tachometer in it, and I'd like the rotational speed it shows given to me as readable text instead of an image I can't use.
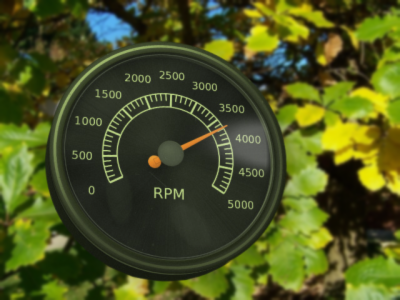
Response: 3700 rpm
